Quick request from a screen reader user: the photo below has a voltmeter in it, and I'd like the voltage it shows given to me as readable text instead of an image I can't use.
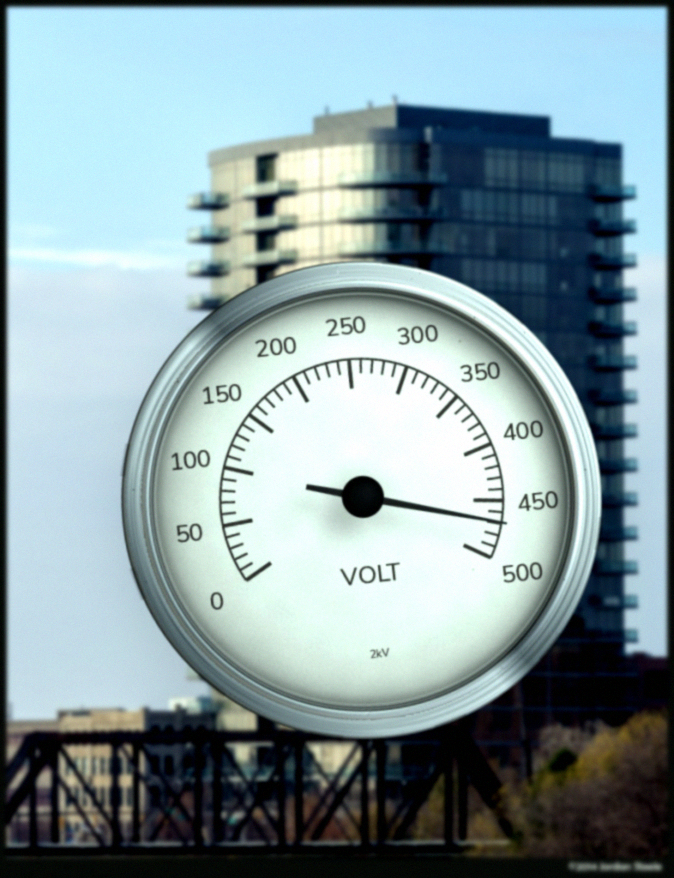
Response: 470 V
